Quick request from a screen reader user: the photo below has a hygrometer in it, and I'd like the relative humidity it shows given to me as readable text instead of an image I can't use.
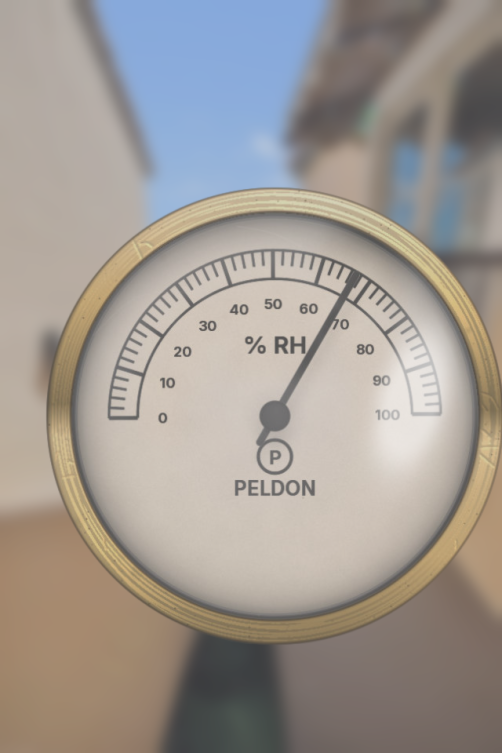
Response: 67 %
